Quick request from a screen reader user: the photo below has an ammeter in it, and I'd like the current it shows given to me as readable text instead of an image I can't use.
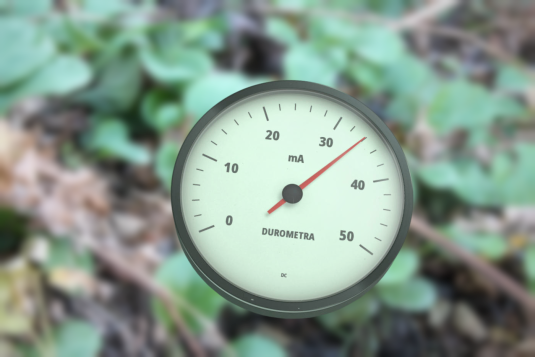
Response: 34 mA
